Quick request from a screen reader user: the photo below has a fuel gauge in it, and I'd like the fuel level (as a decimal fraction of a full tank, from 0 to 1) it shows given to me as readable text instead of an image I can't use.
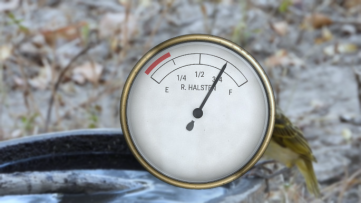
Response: 0.75
